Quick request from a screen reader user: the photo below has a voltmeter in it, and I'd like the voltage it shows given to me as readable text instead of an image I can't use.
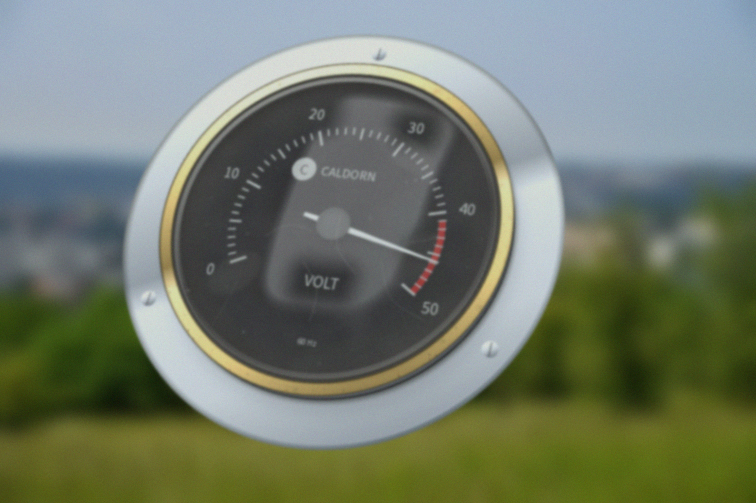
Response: 46 V
